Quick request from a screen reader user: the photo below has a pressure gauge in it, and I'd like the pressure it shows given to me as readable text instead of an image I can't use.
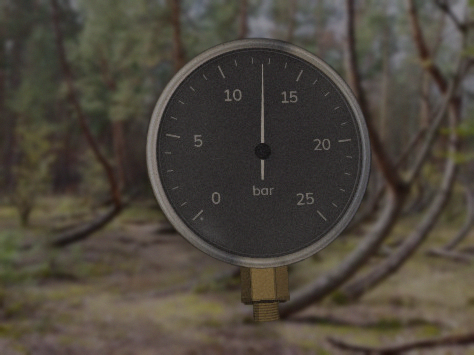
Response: 12.5 bar
